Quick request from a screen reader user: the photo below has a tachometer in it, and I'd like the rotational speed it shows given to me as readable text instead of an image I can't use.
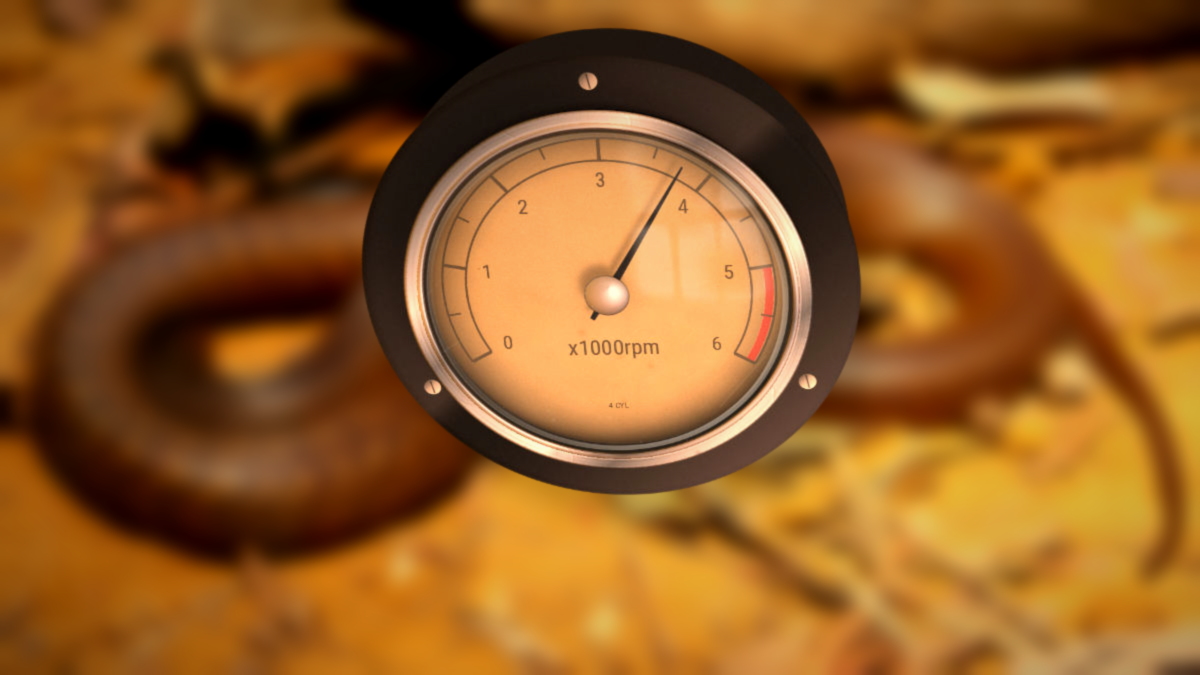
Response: 3750 rpm
